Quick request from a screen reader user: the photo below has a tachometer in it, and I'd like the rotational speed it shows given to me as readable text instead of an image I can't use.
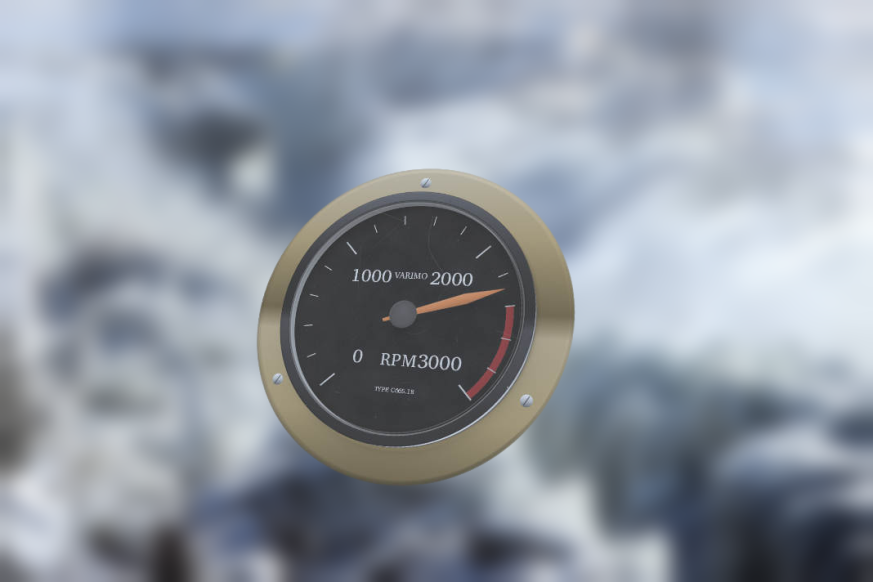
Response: 2300 rpm
